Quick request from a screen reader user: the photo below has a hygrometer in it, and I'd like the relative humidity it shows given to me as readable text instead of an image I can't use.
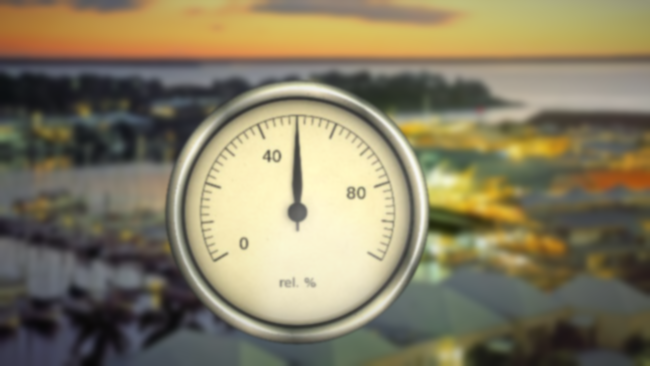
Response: 50 %
